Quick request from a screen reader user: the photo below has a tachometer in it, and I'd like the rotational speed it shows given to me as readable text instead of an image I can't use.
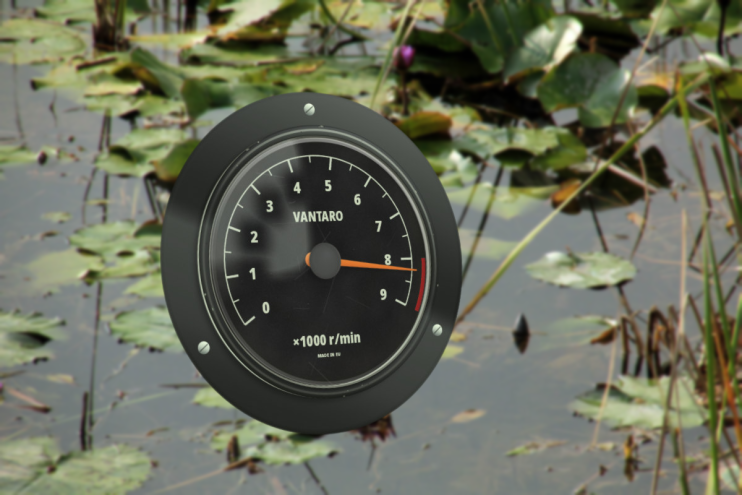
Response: 8250 rpm
